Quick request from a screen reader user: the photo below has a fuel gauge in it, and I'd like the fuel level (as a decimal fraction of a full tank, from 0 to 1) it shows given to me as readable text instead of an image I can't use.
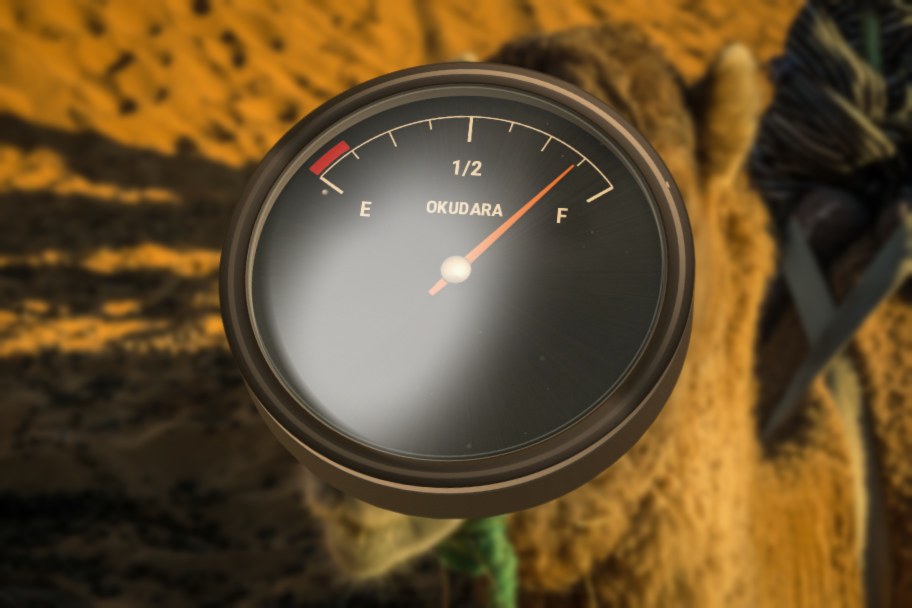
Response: 0.875
